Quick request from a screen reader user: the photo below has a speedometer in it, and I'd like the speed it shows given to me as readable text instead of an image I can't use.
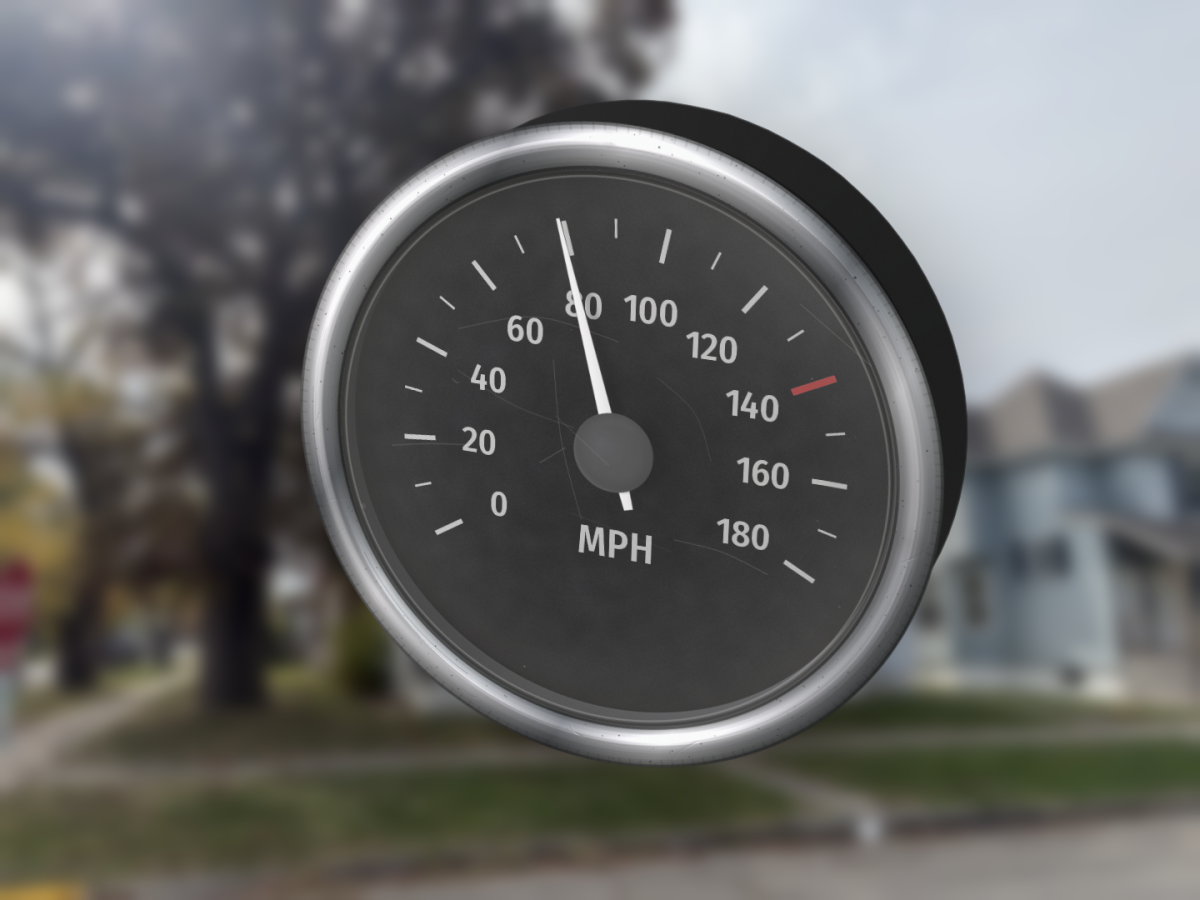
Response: 80 mph
